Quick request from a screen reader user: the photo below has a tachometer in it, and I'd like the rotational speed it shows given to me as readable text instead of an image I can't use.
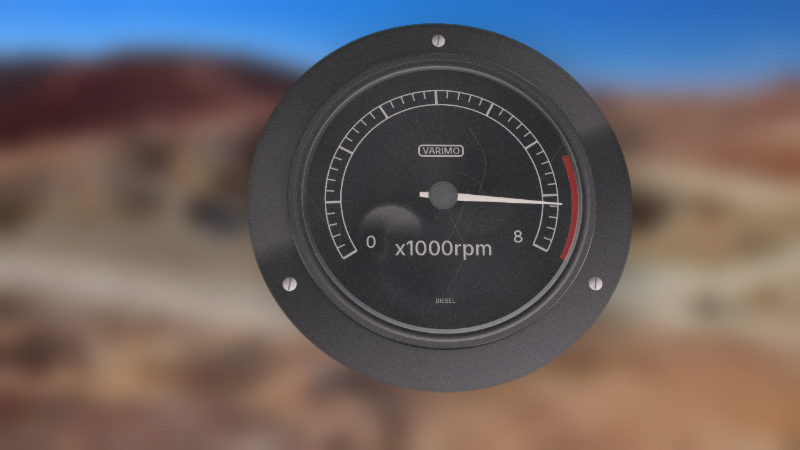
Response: 7200 rpm
